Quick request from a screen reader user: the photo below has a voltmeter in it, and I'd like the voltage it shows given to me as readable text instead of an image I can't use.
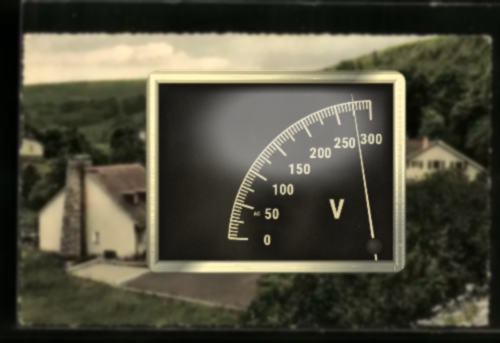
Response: 275 V
